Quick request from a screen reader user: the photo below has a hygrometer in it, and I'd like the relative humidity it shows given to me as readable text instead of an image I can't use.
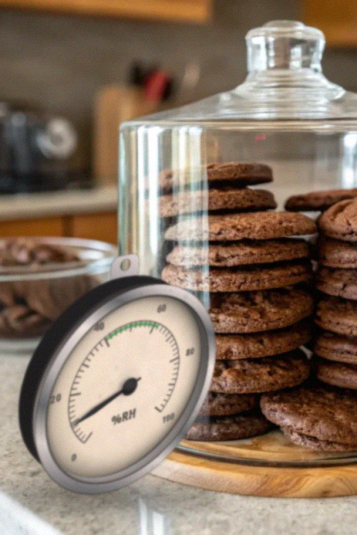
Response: 10 %
